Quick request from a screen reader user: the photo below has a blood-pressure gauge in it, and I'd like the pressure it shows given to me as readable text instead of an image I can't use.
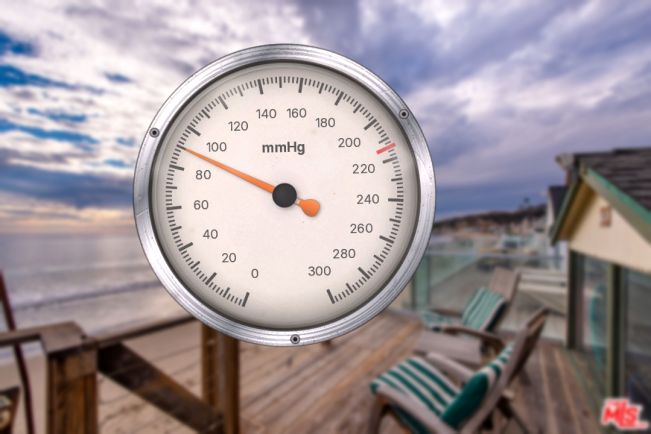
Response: 90 mmHg
